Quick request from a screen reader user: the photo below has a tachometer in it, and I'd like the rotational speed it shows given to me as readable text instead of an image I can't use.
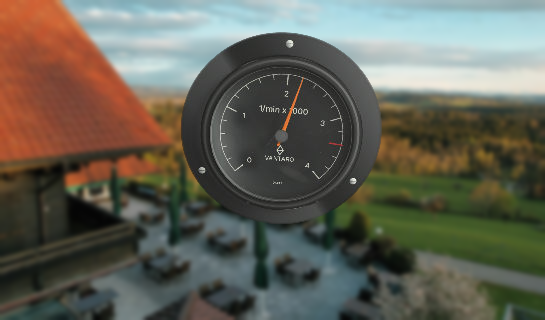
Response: 2200 rpm
